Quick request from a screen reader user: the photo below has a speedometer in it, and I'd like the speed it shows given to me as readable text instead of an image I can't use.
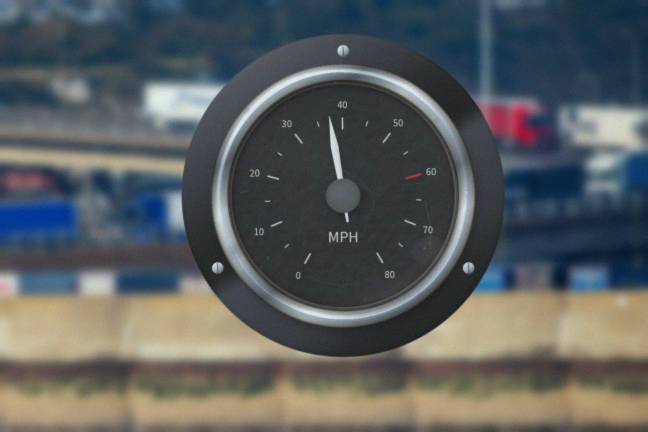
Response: 37.5 mph
